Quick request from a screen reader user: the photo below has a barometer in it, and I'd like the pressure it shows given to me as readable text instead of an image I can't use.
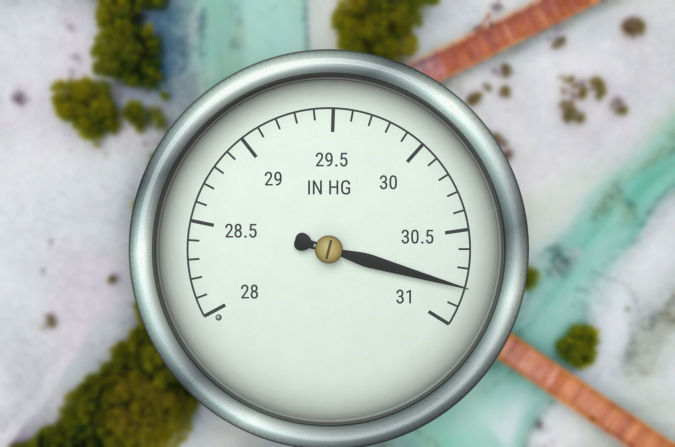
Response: 30.8 inHg
